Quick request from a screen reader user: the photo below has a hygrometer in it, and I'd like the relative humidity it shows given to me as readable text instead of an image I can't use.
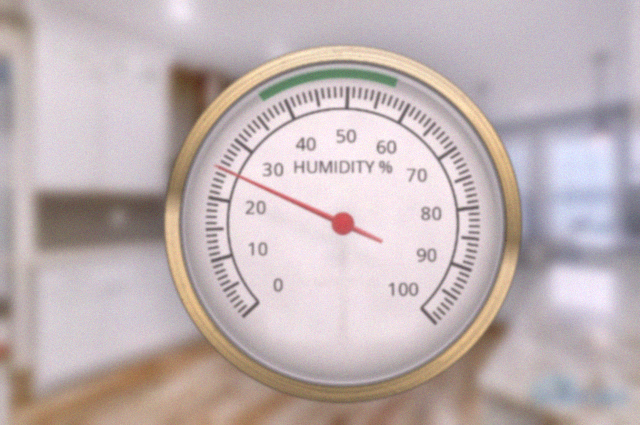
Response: 25 %
